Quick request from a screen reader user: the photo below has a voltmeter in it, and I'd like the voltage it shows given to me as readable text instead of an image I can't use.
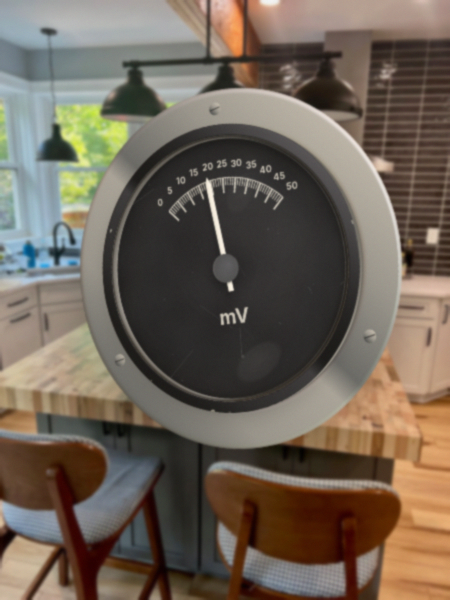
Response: 20 mV
